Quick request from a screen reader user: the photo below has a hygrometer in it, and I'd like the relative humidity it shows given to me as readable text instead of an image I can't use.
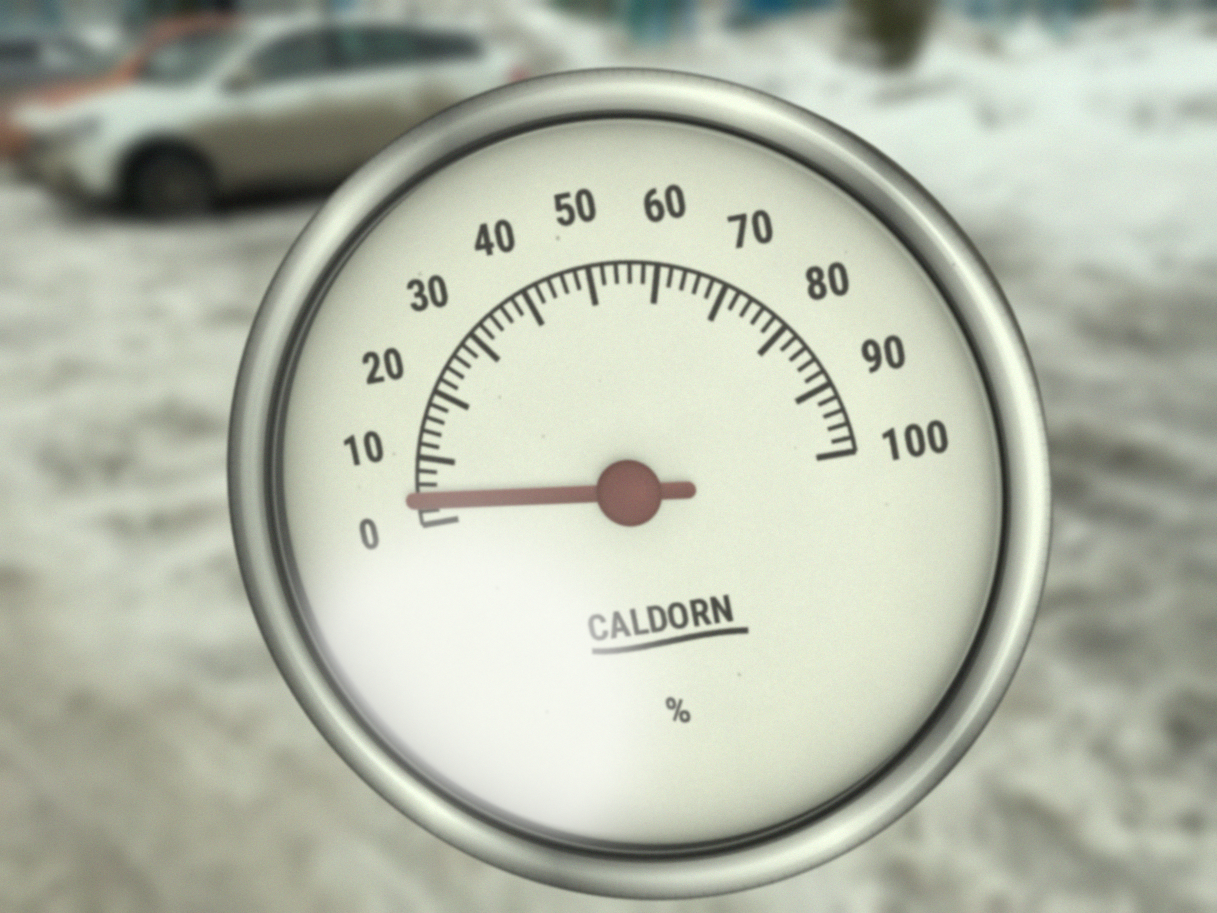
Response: 4 %
